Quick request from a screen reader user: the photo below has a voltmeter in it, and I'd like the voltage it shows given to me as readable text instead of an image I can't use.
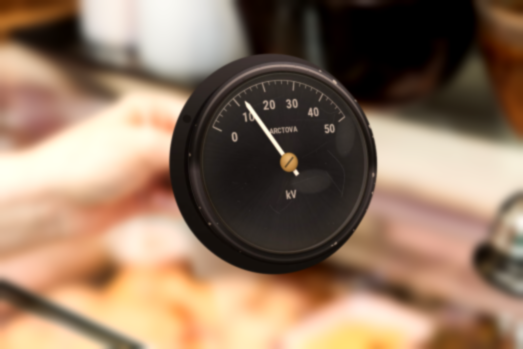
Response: 12 kV
